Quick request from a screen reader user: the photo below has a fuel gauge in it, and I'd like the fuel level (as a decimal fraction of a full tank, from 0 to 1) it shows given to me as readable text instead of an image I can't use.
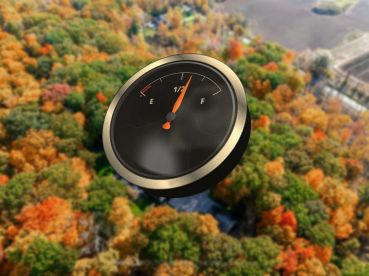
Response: 0.625
